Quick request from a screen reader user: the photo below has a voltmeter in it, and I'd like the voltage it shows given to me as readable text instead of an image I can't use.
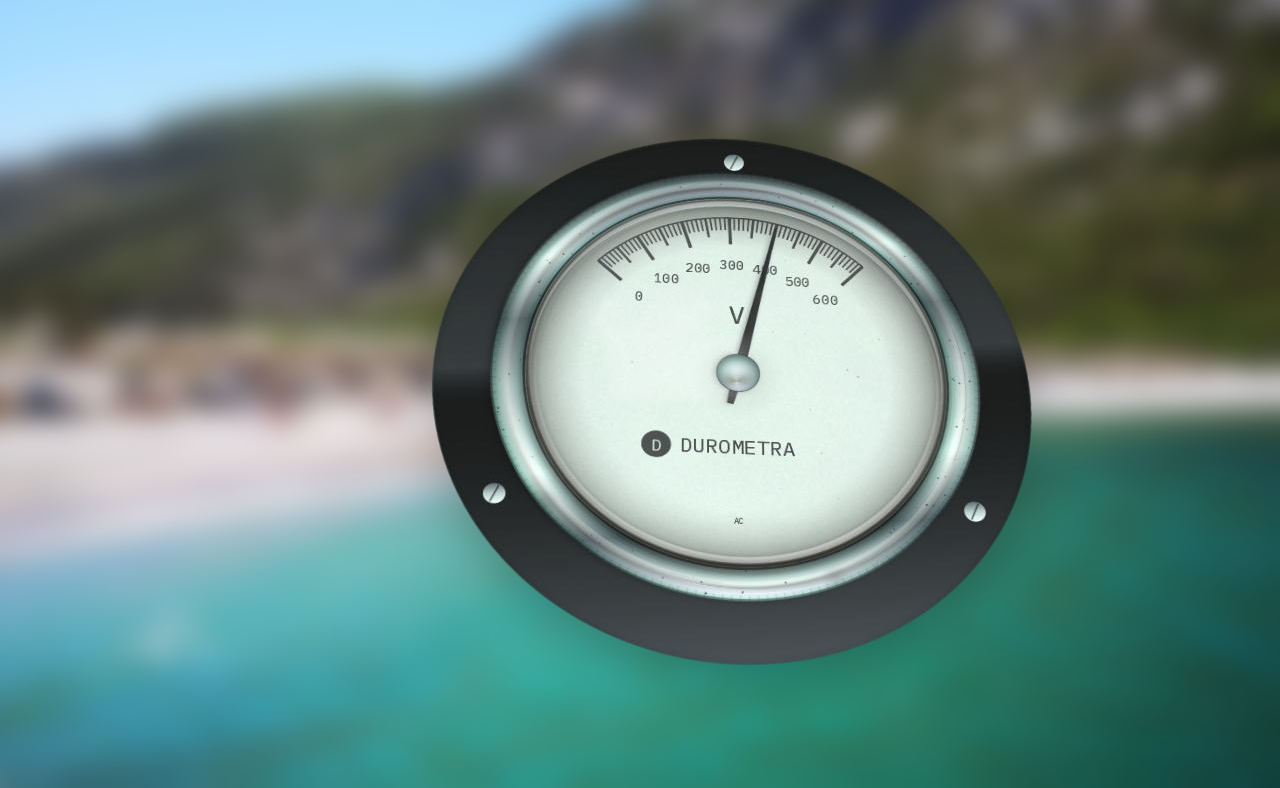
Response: 400 V
